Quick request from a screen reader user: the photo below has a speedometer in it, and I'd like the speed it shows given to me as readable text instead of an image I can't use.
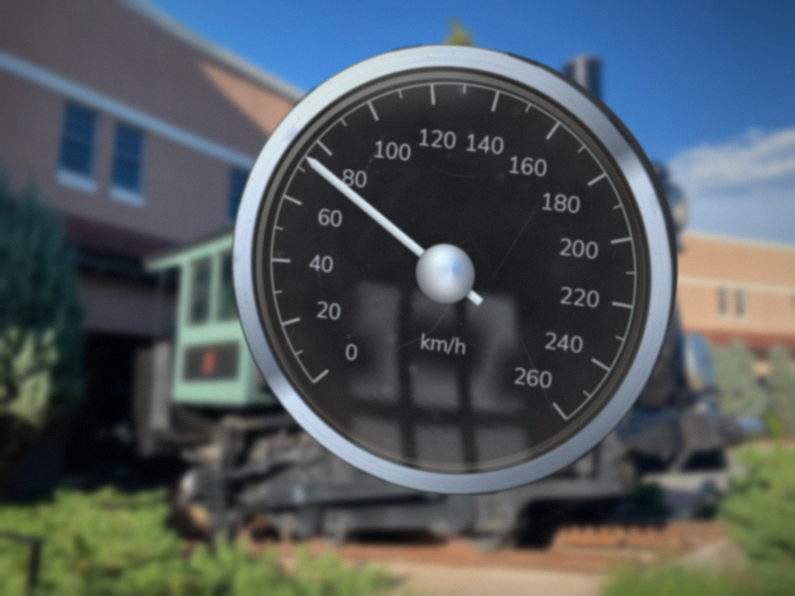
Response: 75 km/h
